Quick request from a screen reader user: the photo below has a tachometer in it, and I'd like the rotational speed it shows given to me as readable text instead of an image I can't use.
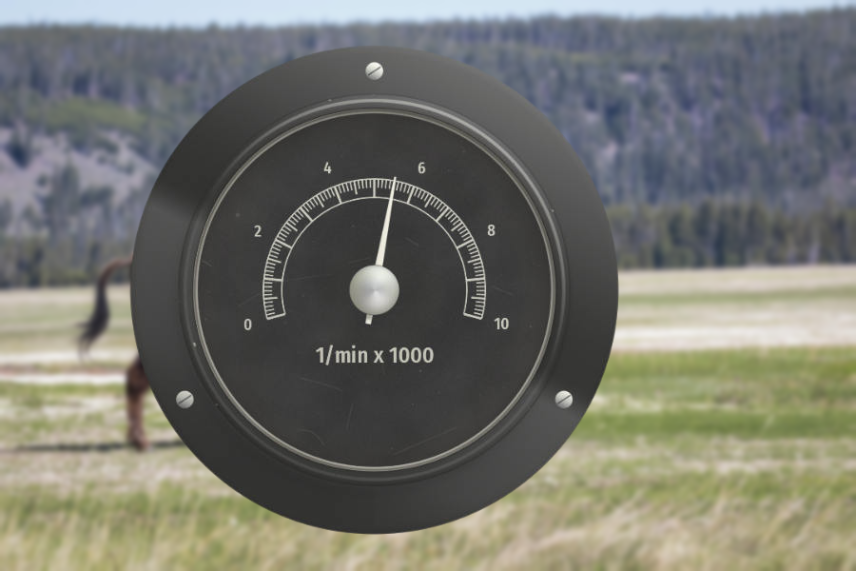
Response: 5500 rpm
